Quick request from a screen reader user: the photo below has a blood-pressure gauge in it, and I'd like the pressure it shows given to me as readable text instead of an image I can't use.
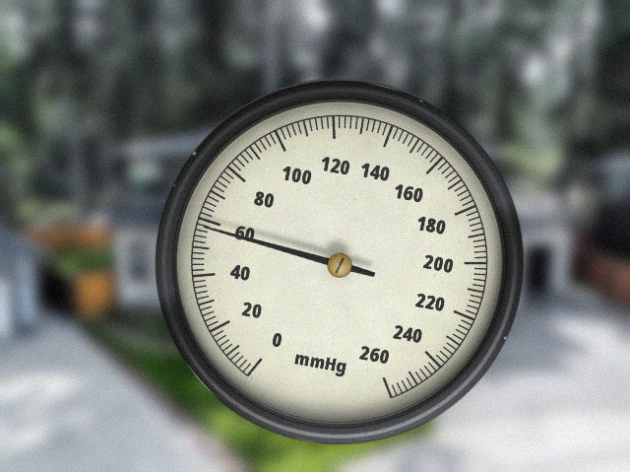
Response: 58 mmHg
